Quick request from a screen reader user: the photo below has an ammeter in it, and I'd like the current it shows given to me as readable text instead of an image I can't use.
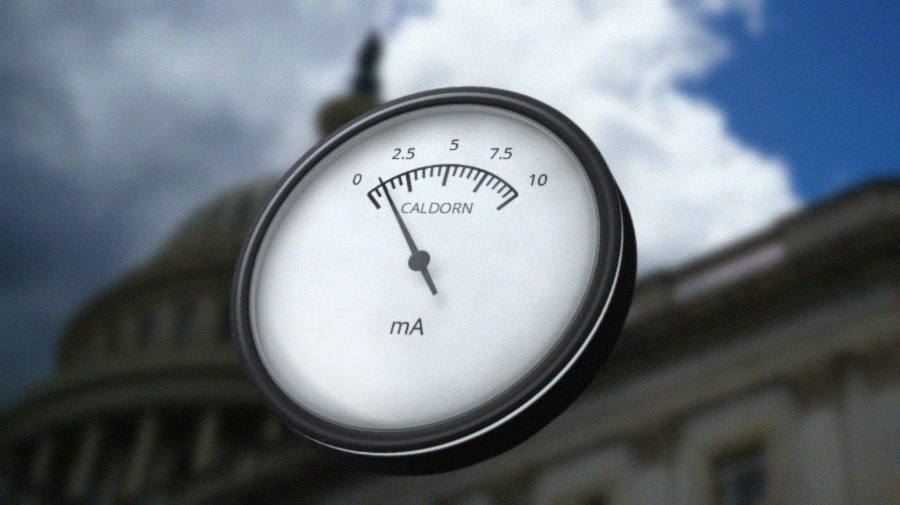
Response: 1 mA
